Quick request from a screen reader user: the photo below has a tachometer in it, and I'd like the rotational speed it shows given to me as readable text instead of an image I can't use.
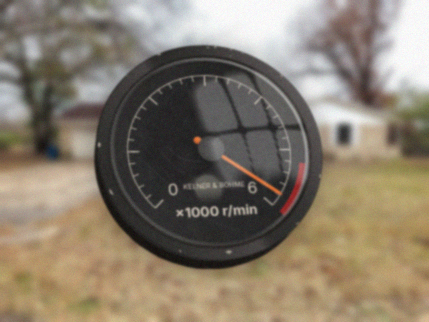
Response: 5800 rpm
